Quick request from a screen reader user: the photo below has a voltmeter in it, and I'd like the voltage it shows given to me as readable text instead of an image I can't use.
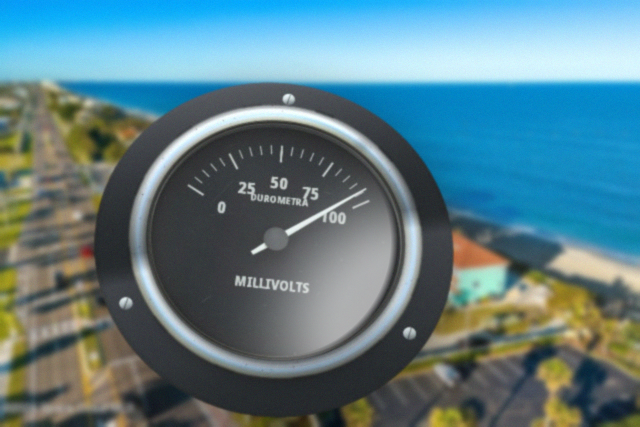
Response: 95 mV
